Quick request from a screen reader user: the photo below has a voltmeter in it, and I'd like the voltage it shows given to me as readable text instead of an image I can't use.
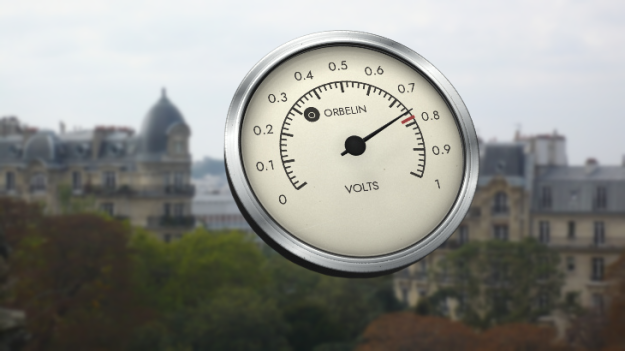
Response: 0.76 V
